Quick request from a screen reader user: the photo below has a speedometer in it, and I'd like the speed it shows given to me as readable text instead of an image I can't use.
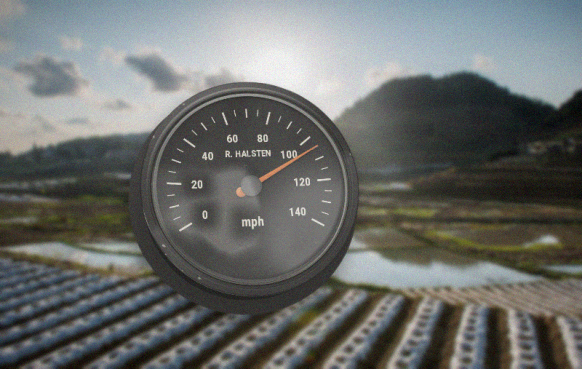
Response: 105 mph
